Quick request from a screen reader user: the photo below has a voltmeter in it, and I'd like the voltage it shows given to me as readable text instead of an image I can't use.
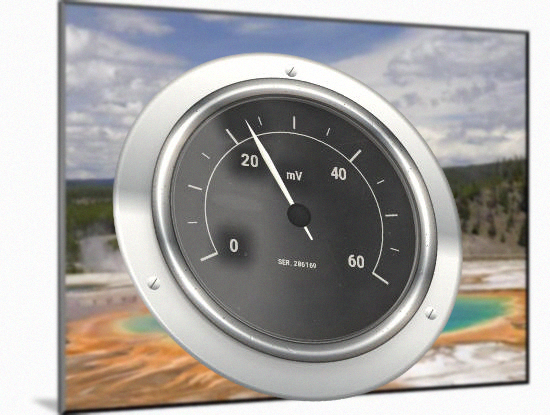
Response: 22.5 mV
